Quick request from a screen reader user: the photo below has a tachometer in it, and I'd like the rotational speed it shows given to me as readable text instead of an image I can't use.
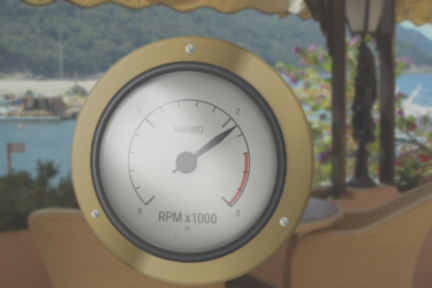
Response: 2100 rpm
